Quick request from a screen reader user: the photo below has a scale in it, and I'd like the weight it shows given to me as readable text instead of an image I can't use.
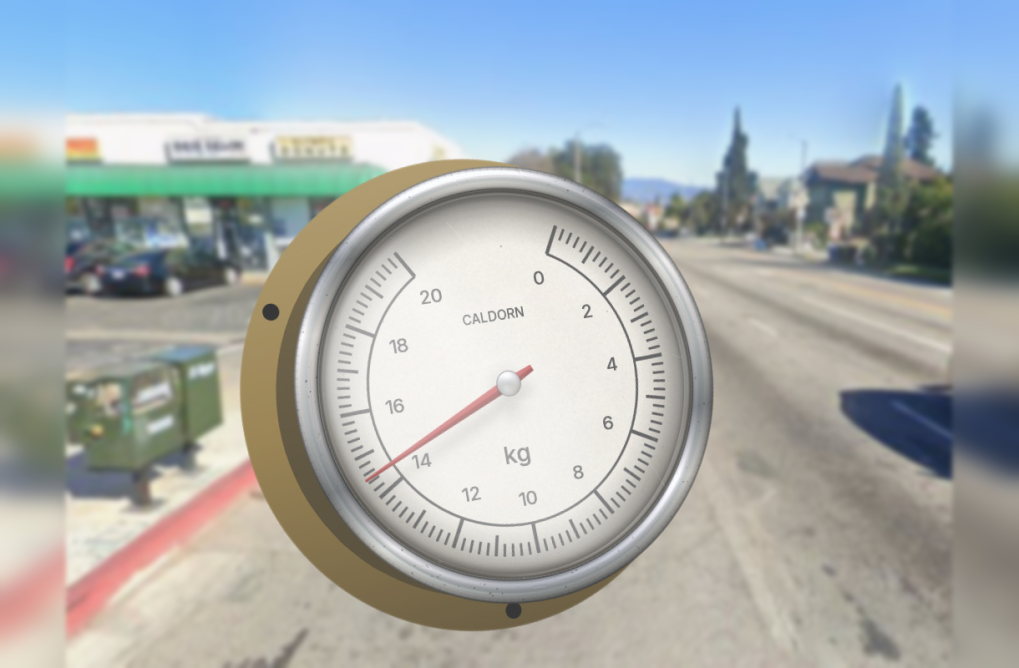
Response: 14.5 kg
